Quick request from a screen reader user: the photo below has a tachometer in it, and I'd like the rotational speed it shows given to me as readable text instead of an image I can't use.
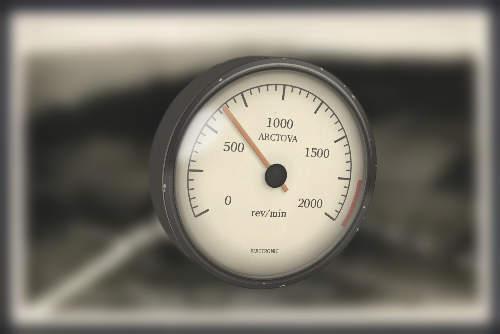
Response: 625 rpm
